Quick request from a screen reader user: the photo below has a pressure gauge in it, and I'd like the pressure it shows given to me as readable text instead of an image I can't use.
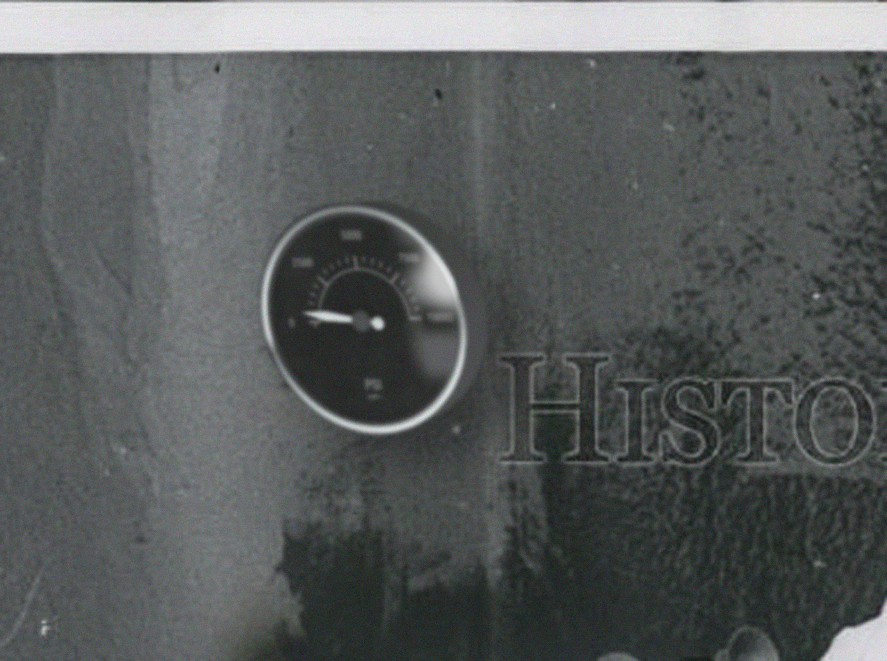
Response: 500 psi
